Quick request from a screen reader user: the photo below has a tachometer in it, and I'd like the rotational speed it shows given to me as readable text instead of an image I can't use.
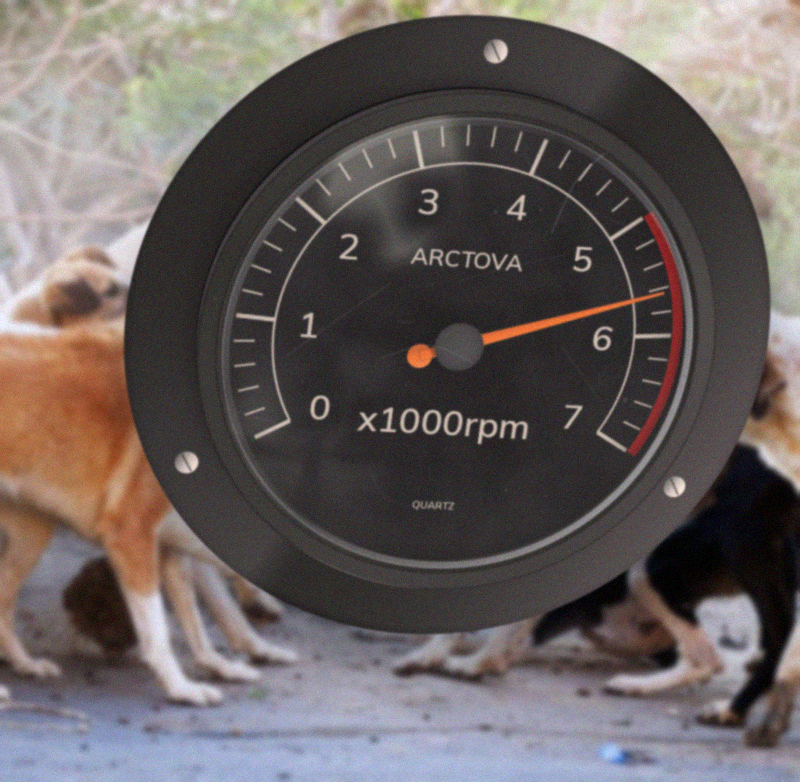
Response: 5600 rpm
